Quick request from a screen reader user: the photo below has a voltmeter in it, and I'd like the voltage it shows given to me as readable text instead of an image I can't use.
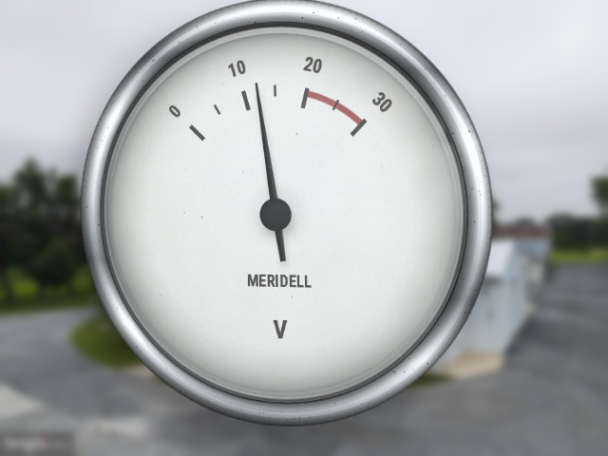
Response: 12.5 V
